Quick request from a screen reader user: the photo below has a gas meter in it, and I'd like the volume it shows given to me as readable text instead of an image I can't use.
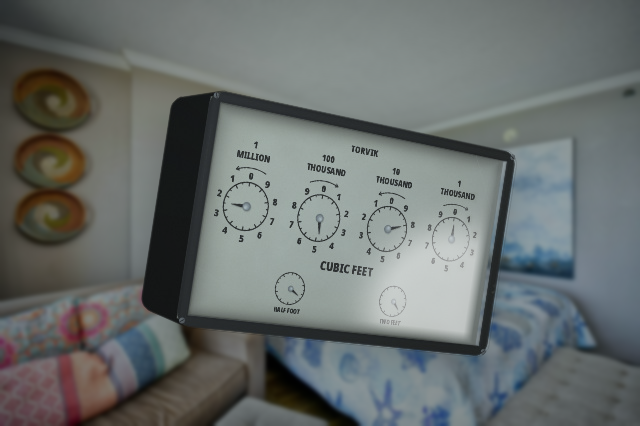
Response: 248000 ft³
